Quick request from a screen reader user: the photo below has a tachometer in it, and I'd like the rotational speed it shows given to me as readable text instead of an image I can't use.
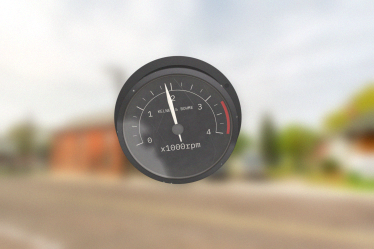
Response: 1875 rpm
